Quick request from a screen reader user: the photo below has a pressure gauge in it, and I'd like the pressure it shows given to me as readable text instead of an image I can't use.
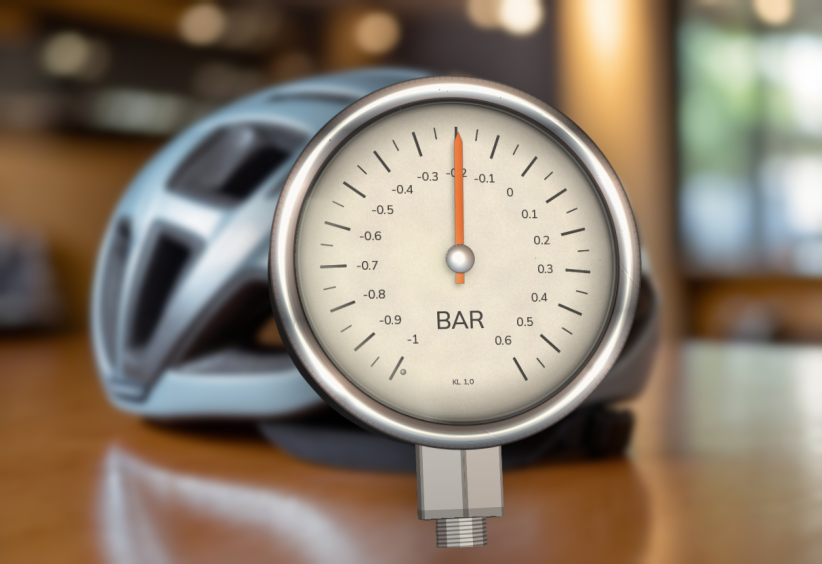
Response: -0.2 bar
